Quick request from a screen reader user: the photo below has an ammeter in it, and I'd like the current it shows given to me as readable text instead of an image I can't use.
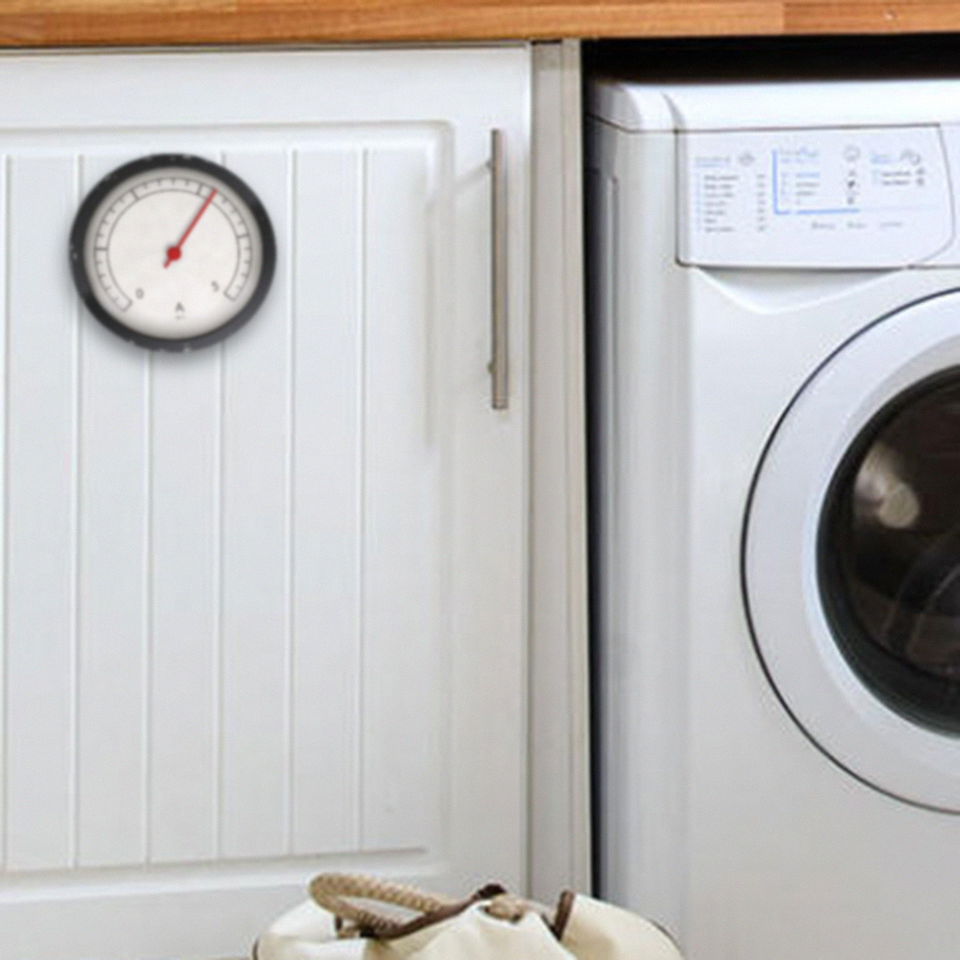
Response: 3.2 A
